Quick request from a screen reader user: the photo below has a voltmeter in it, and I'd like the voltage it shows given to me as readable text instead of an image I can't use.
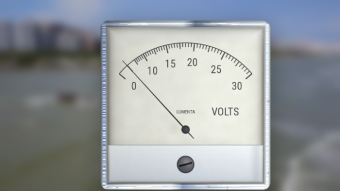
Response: 5 V
